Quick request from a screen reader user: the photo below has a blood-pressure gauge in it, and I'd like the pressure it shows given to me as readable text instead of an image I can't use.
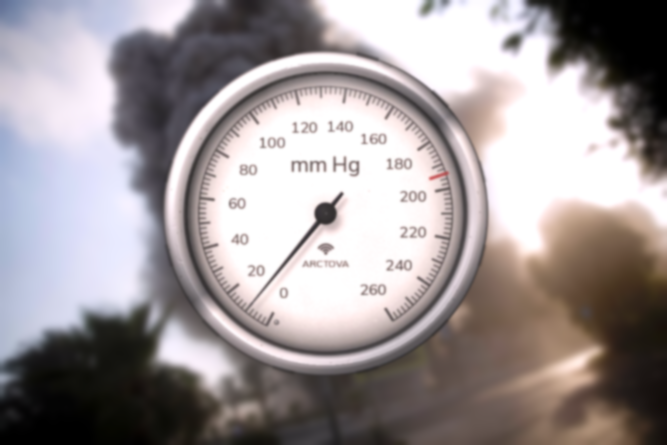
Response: 10 mmHg
